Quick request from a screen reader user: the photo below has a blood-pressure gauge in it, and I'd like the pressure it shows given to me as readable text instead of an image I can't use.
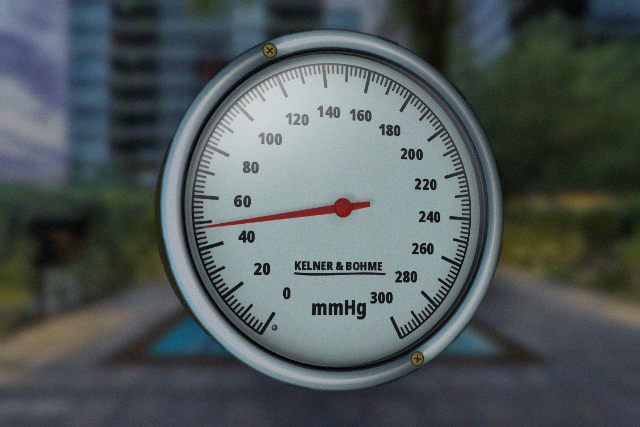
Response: 48 mmHg
